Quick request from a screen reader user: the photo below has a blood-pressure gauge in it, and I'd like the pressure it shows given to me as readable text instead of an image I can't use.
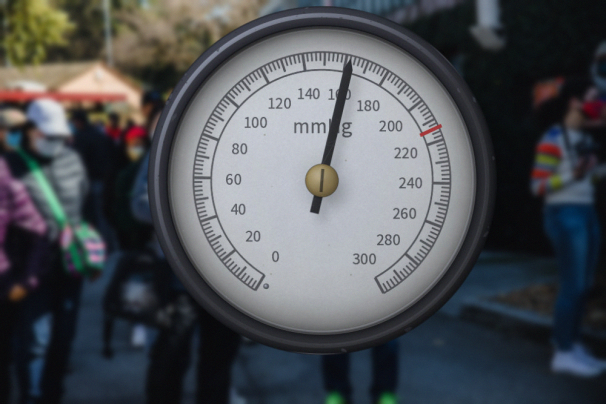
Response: 162 mmHg
